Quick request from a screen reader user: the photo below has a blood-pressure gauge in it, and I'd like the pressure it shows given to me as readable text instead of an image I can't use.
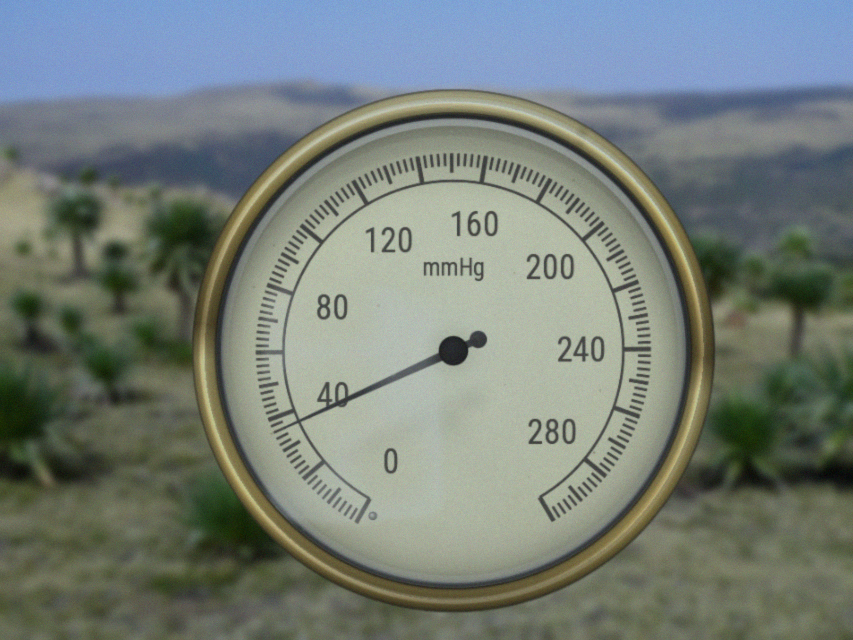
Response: 36 mmHg
